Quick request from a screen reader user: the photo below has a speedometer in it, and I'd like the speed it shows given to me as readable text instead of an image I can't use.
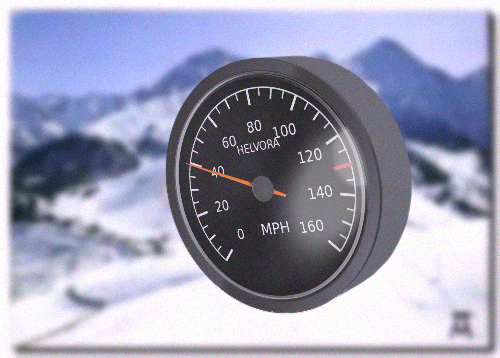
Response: 40 mph
